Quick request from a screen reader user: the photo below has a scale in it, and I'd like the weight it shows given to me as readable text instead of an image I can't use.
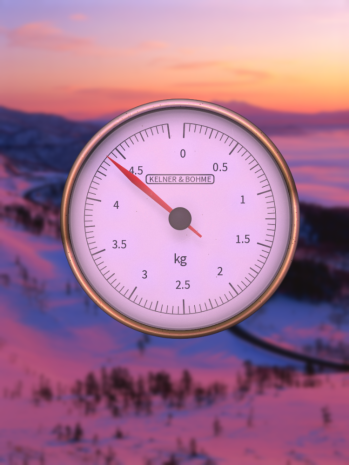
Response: 4.4 kg
